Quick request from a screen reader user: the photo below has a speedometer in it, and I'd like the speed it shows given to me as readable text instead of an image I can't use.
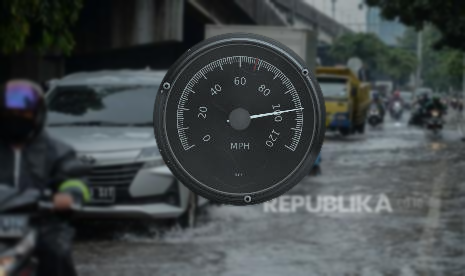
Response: 100 mph
